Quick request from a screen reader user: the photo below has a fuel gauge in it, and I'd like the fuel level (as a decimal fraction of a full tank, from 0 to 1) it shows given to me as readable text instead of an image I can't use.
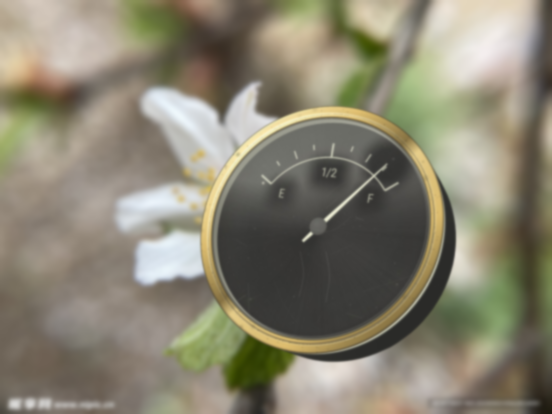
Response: 0.875
